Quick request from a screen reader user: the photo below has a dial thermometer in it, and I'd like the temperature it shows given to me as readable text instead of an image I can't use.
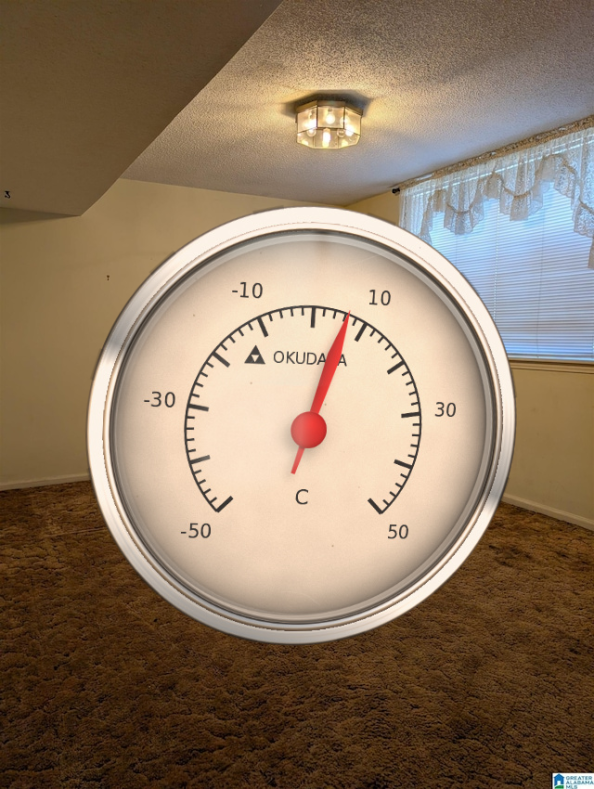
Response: 6 °C
